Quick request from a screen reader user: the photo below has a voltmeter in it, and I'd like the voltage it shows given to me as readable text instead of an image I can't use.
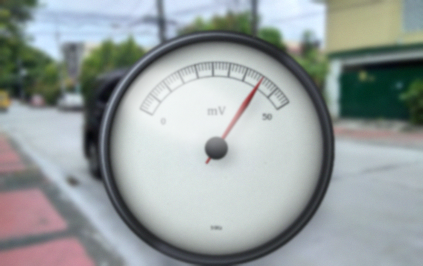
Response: 40 mV
